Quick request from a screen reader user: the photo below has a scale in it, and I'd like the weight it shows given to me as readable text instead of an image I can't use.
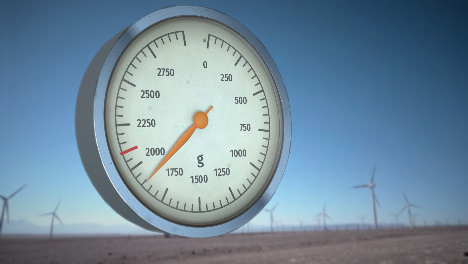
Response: 1900 g
